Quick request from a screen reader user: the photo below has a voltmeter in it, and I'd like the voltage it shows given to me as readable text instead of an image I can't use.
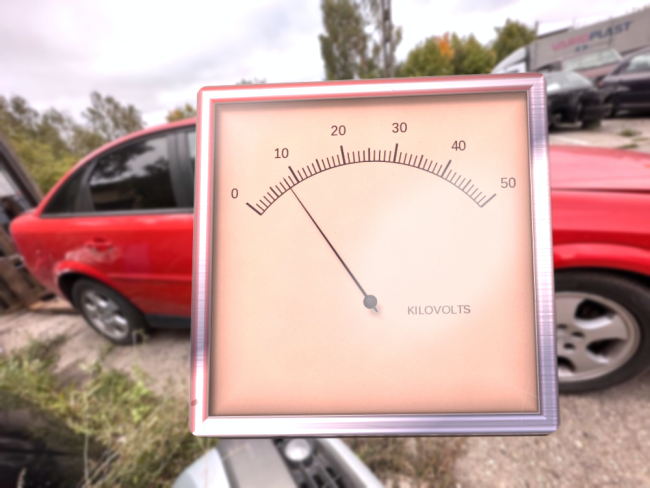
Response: 8 kV
